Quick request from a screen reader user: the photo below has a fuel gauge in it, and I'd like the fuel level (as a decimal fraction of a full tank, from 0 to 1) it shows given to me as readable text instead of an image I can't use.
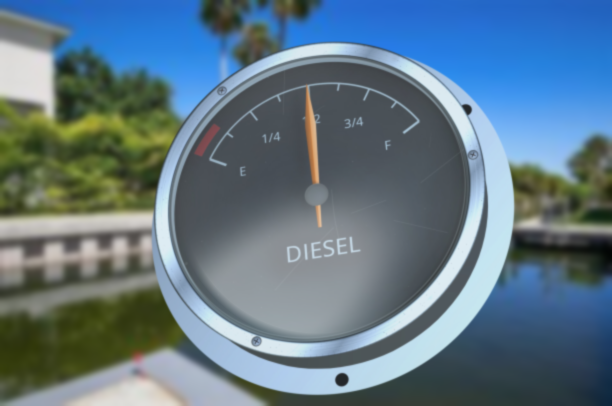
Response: 0.5
